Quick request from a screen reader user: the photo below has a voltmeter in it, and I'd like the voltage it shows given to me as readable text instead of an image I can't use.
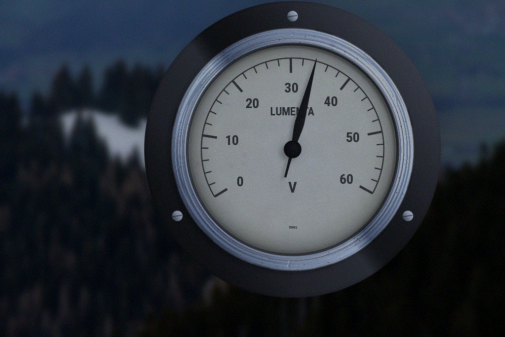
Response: 34 V
